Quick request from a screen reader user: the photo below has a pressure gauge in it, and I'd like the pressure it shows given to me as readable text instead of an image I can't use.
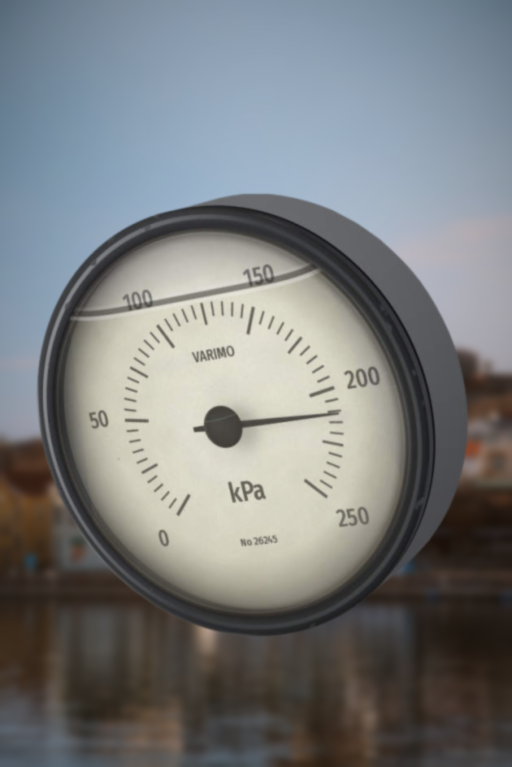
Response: 210 kPa
